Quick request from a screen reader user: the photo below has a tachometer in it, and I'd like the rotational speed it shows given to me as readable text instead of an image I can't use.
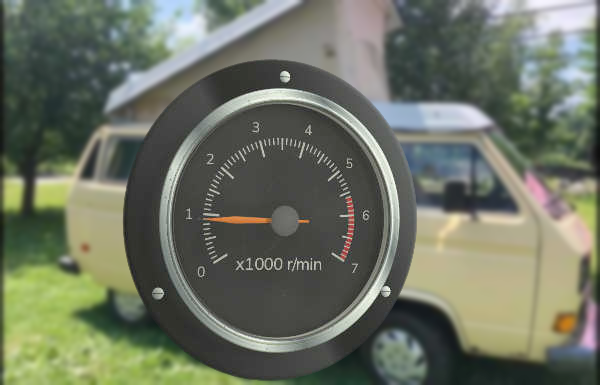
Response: 900 rpm
